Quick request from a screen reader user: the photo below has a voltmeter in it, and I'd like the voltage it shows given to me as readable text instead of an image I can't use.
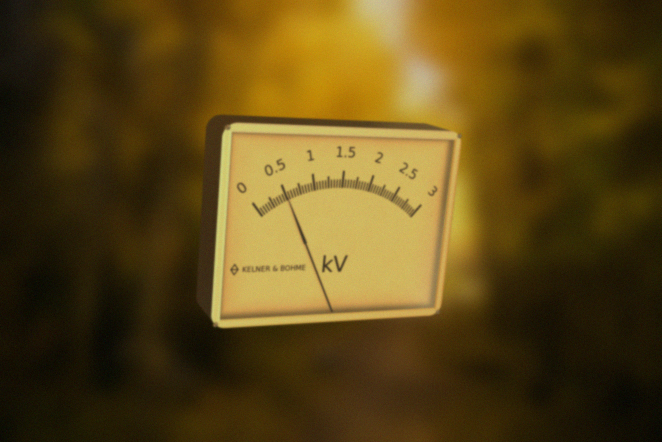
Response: 0.5 kV
